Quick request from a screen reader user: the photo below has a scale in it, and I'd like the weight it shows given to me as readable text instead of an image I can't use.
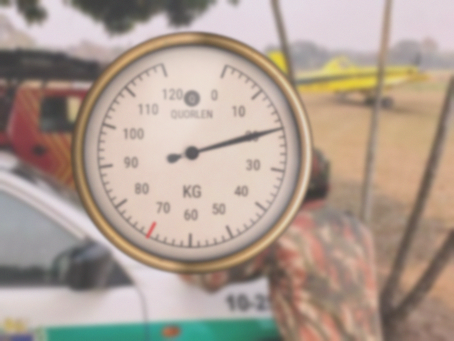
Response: 20 kg
